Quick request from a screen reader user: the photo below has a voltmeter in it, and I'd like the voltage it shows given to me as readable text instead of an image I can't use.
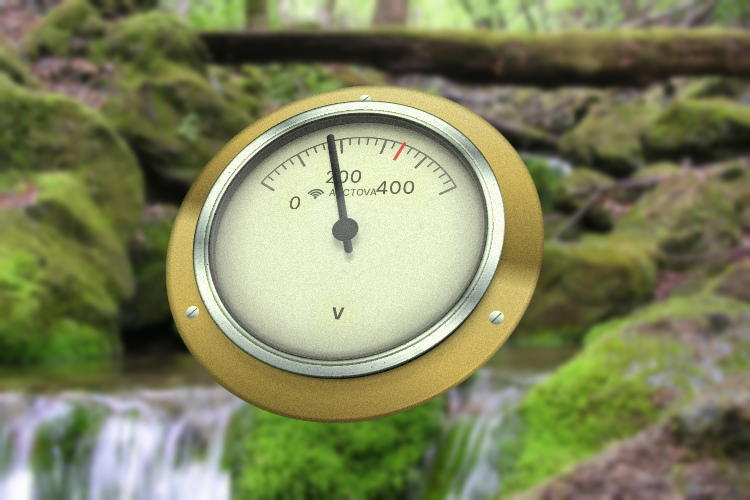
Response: 180 V
